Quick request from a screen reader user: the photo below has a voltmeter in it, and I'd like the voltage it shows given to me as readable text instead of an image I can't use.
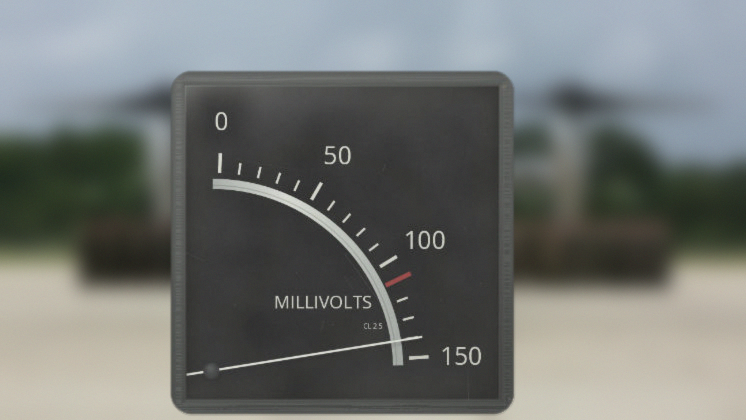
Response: 140 mV
